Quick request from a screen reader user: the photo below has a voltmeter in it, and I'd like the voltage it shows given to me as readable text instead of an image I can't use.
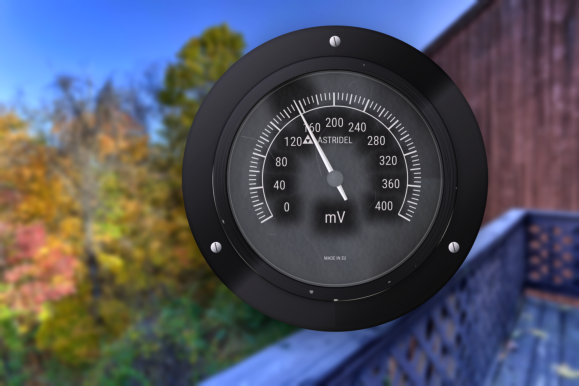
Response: 155 mV
